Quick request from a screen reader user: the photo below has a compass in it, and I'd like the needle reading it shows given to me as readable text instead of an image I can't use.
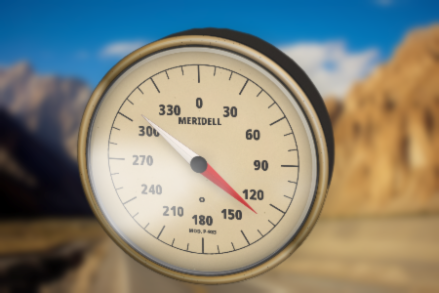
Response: 130 °
